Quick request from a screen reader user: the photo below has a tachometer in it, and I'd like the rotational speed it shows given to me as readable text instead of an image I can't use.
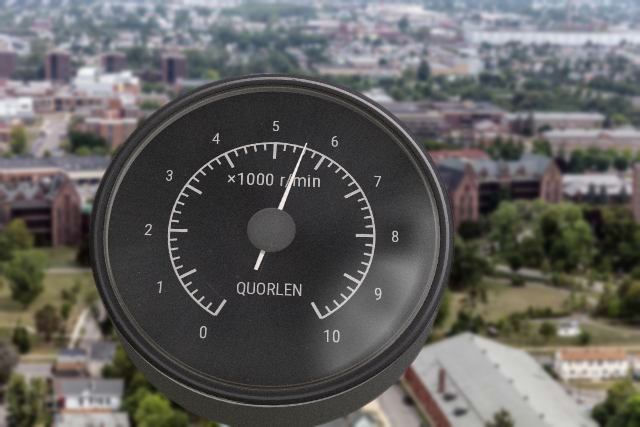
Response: 5600 rpm
